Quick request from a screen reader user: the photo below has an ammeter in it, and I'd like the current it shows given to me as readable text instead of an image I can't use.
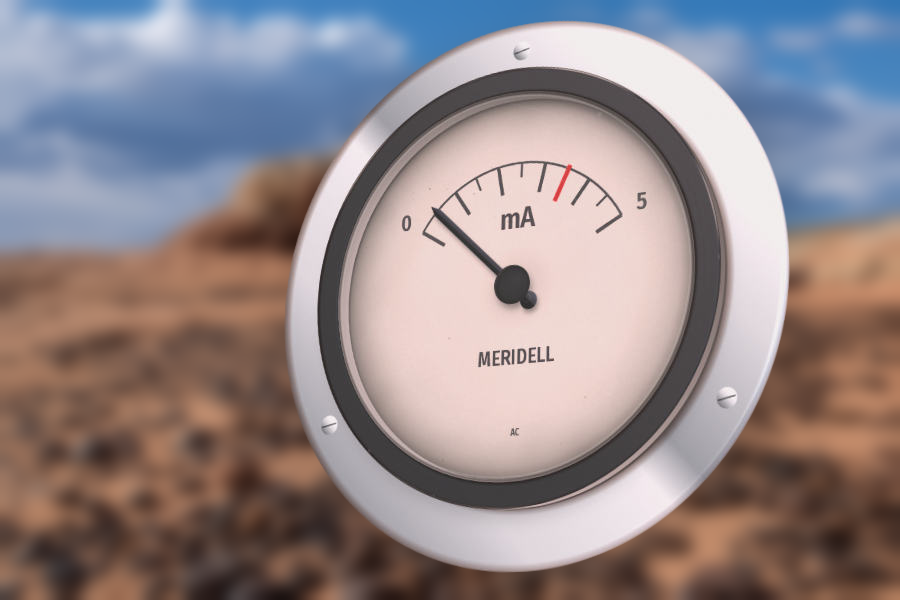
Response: 0.5 mA
